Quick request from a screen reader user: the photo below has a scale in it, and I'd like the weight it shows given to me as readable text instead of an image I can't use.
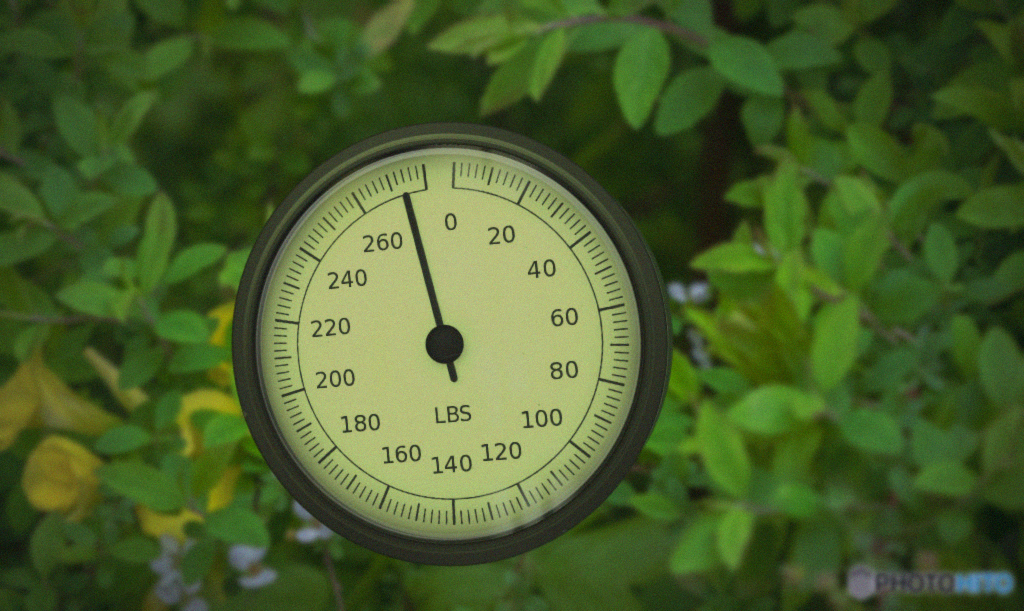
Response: 274 lb
